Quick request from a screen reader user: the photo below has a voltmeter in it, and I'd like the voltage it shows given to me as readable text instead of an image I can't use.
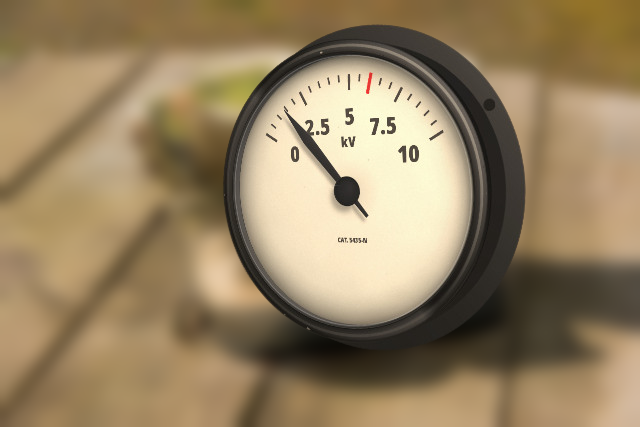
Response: 1.5 kV
